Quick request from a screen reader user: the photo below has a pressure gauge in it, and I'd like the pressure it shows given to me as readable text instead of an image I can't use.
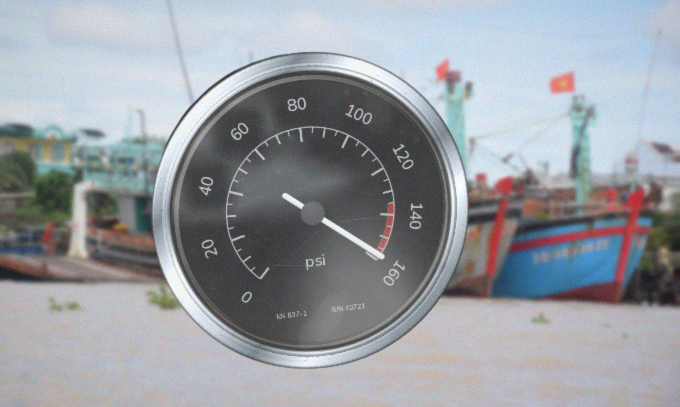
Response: 157.5 psi
